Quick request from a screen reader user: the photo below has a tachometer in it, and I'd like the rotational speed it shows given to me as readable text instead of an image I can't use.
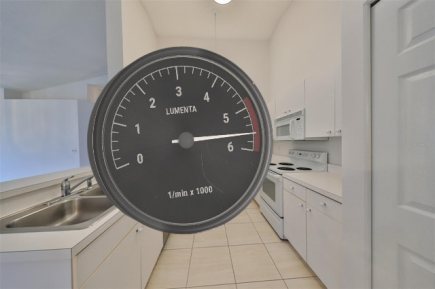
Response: 5600 rpm
